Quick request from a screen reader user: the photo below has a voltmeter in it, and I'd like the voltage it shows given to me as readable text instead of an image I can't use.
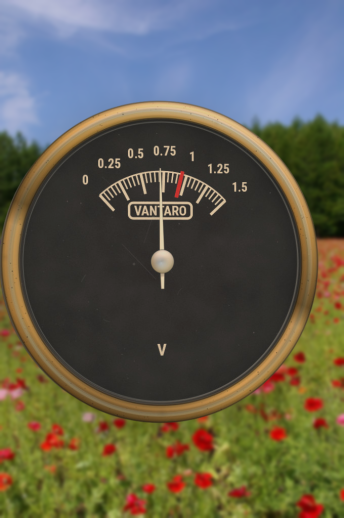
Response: 0.7 V
